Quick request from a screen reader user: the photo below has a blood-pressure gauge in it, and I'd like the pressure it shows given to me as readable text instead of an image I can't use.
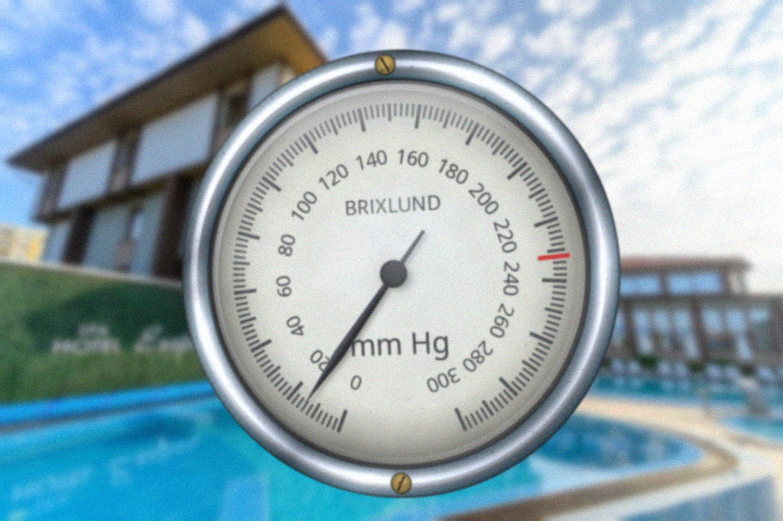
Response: 14 mmHg
